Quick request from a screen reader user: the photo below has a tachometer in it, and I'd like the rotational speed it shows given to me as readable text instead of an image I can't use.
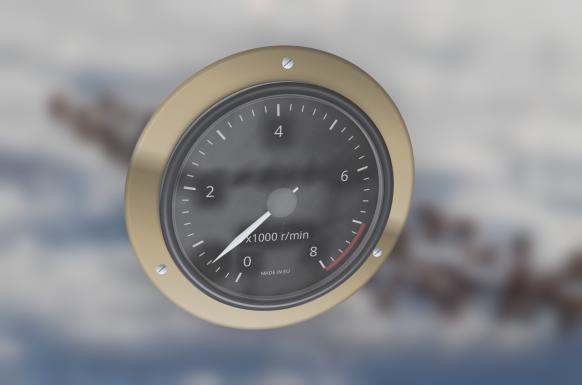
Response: 600 rpm
